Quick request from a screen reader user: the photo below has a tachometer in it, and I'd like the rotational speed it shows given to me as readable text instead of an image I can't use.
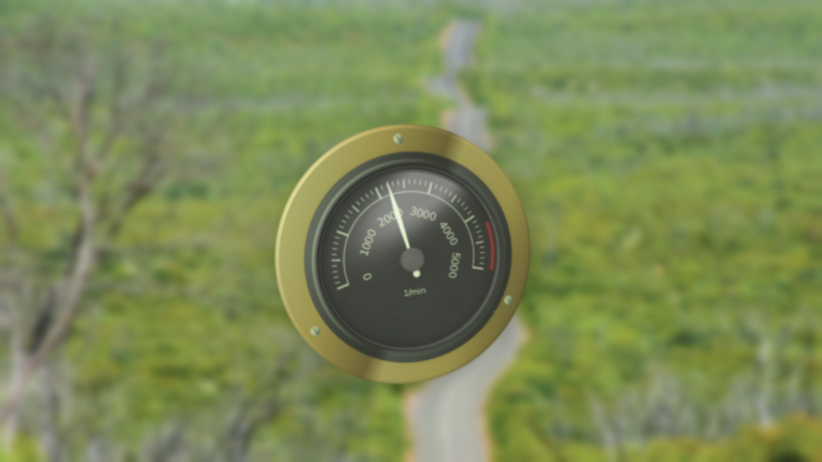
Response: 2200 rpm
